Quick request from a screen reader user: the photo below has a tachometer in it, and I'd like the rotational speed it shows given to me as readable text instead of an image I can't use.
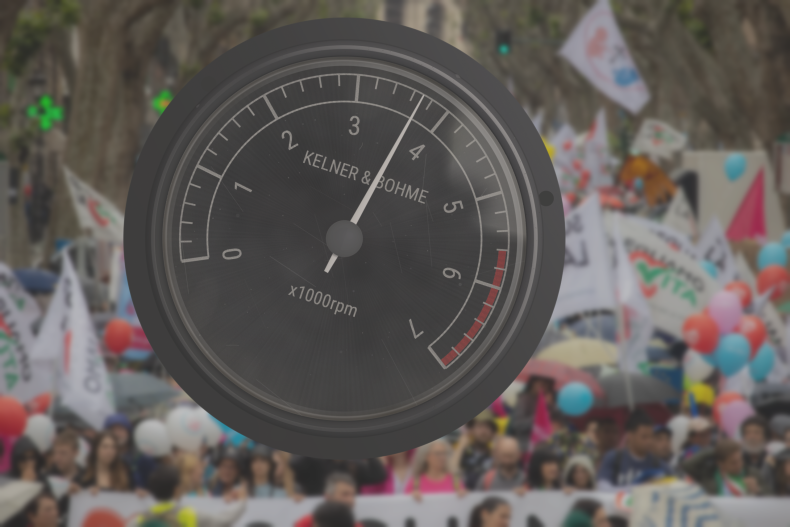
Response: 3700 rpm
